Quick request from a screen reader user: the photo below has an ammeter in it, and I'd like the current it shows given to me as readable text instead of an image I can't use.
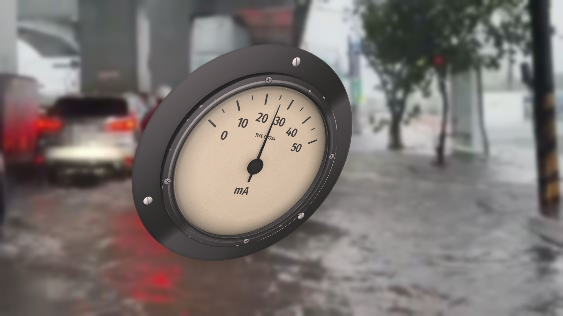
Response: 25 mA
